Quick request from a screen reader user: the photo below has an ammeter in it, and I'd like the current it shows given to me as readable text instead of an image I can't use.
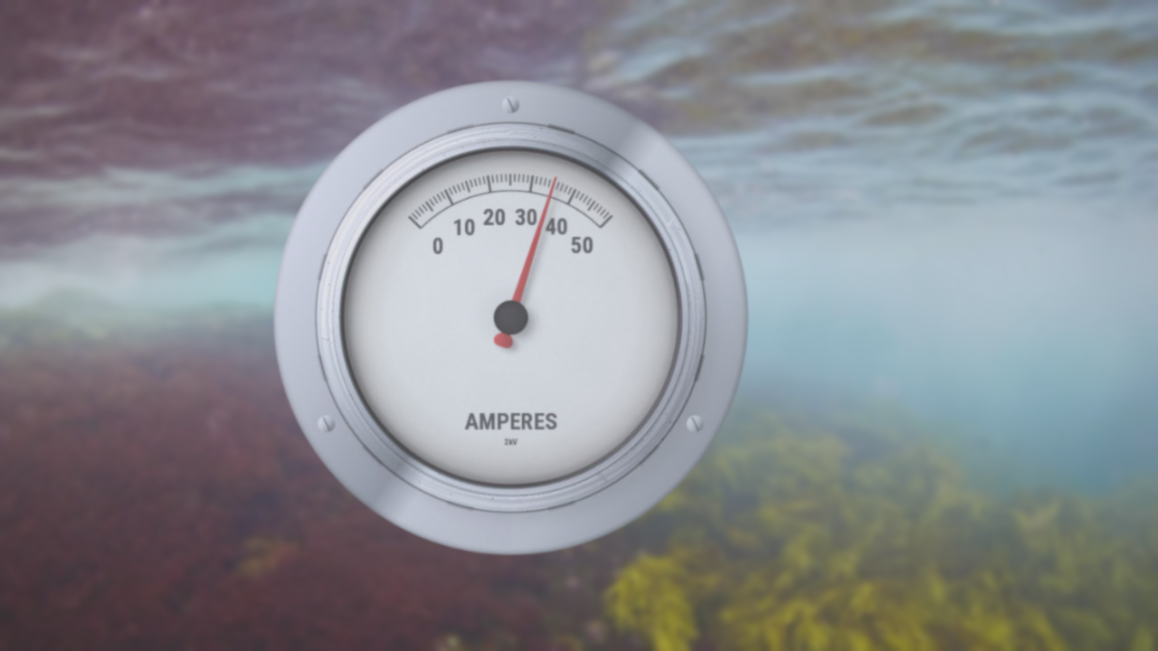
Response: 35 A
